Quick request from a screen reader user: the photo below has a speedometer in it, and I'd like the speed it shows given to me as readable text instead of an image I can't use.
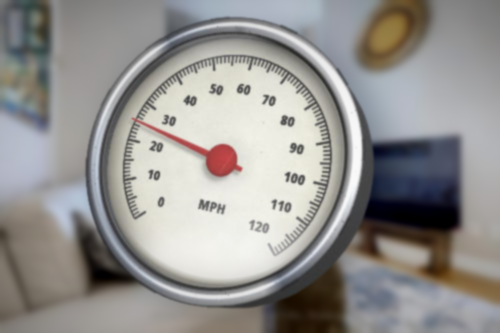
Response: 25 mph
